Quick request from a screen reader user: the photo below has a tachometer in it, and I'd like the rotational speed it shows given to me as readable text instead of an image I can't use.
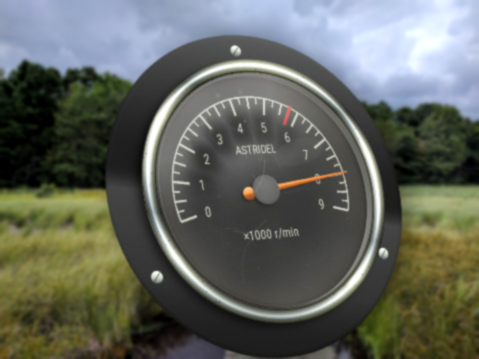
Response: 8000 rpm
